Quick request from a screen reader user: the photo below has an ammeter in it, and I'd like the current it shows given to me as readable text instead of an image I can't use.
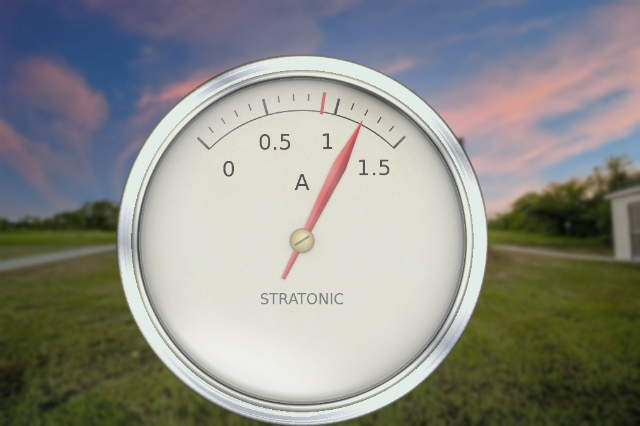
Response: 1.2 A
